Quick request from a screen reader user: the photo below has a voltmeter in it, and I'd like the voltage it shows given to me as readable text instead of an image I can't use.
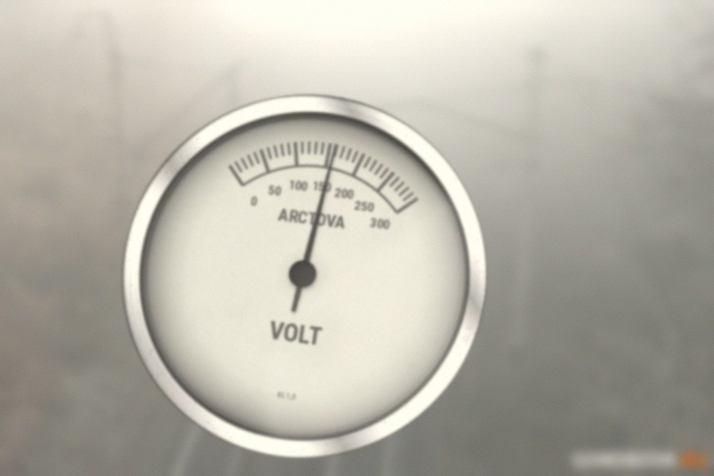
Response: 160 V
